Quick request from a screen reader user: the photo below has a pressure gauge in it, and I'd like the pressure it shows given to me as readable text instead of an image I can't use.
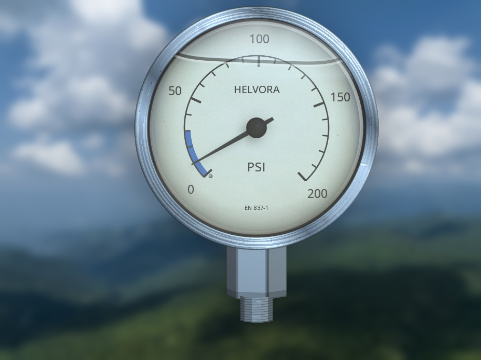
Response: 10 psi
